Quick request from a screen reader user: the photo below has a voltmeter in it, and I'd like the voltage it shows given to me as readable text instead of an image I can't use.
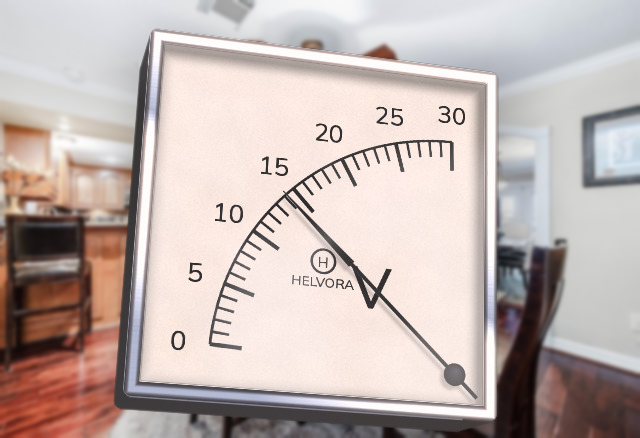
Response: 14 V
